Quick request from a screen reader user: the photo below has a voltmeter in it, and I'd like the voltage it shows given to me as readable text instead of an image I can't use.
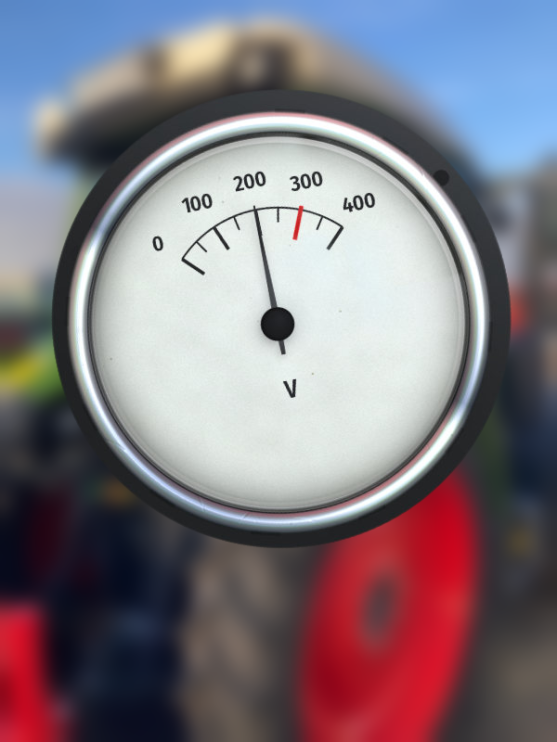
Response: 200 V
